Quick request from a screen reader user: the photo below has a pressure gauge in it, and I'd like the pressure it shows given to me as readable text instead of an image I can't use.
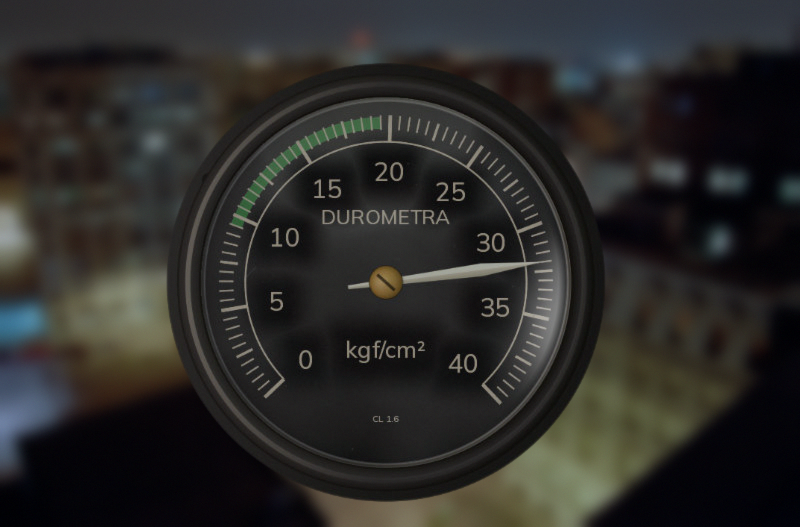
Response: 32 kg/cm²
